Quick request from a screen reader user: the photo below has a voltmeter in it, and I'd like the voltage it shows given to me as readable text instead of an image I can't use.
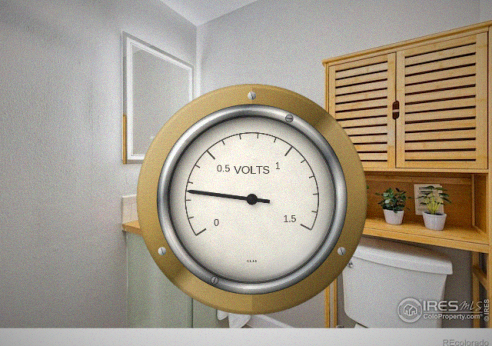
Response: 0.25 V
